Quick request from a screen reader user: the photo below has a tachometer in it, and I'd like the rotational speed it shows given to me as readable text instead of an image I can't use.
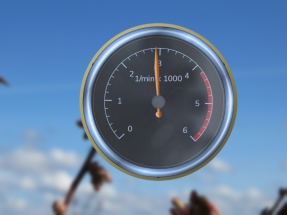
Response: 2900 rpm
